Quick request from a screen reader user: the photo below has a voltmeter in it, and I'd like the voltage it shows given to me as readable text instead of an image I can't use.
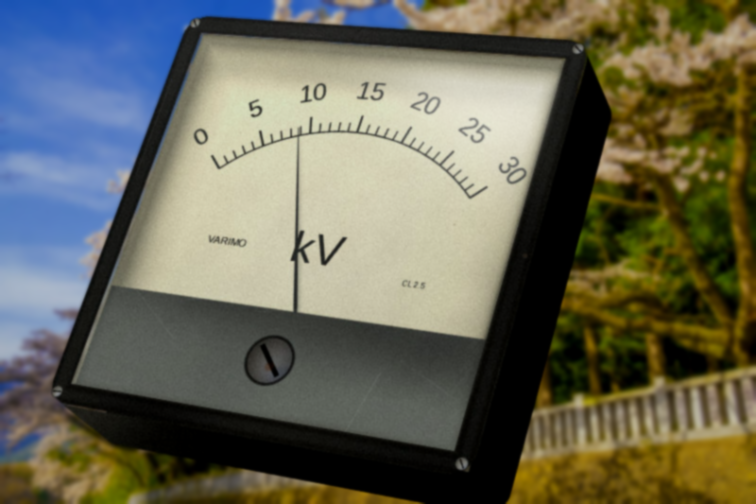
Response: 9 kV
